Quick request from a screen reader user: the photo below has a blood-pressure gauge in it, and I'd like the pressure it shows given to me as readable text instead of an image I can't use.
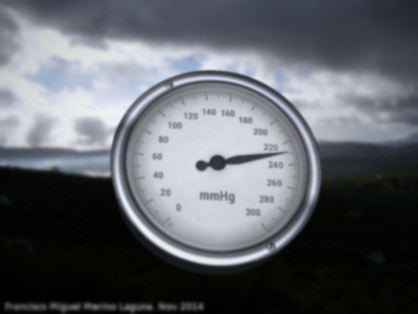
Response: 230 mmHg
